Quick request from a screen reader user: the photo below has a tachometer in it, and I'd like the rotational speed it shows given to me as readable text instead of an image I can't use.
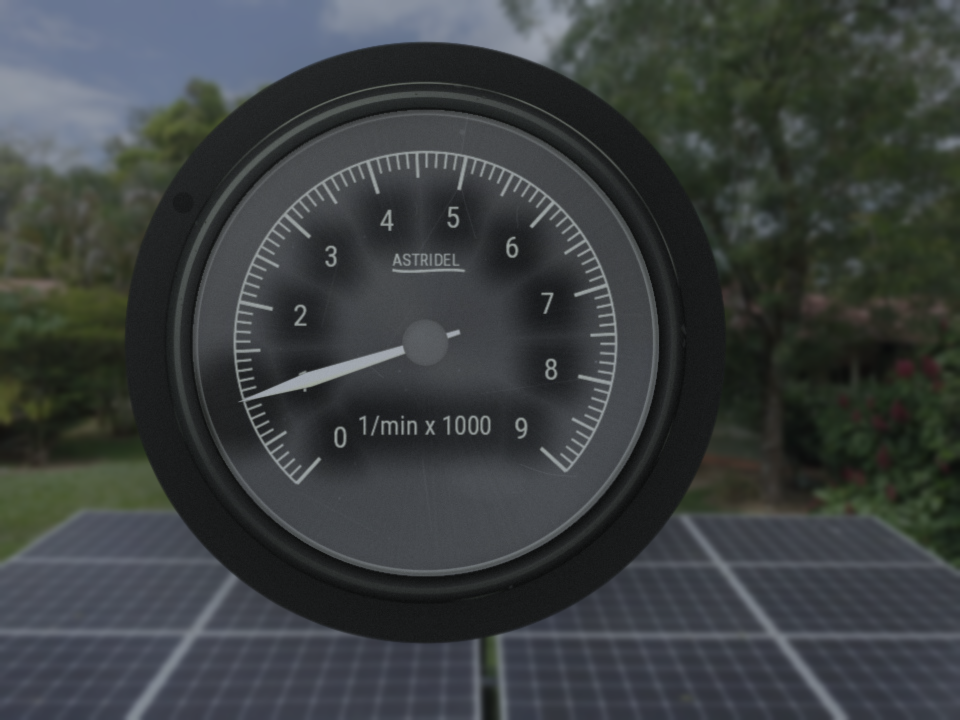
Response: 1000 rpm
